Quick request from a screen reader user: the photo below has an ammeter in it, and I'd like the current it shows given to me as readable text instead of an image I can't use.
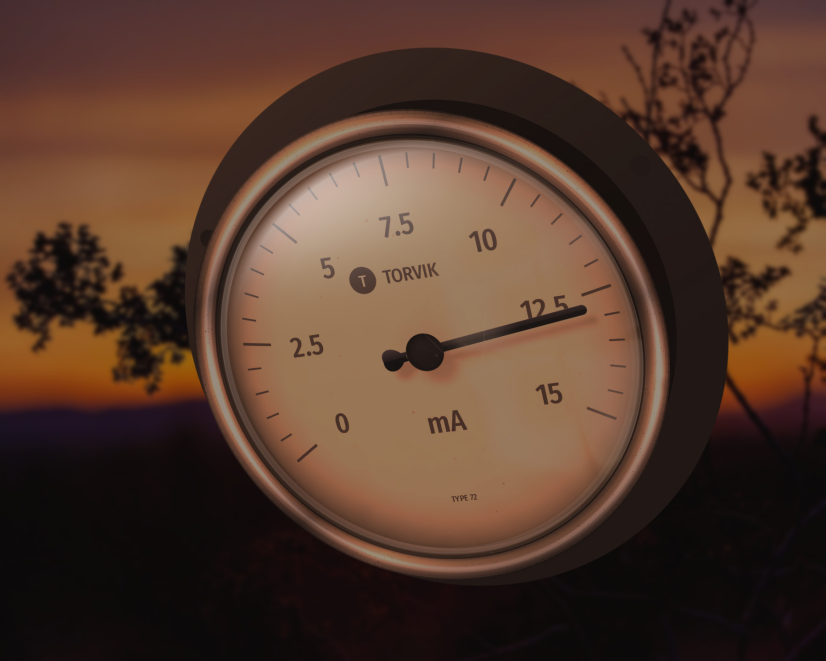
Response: 12.75 mA
